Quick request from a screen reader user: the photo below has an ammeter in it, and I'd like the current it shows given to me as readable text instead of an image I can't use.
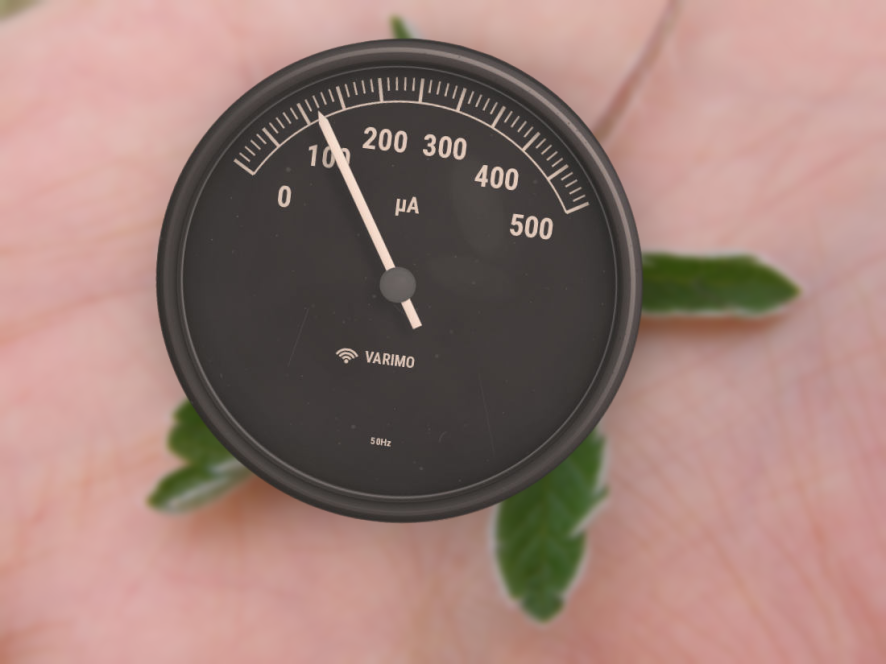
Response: 120 µA
